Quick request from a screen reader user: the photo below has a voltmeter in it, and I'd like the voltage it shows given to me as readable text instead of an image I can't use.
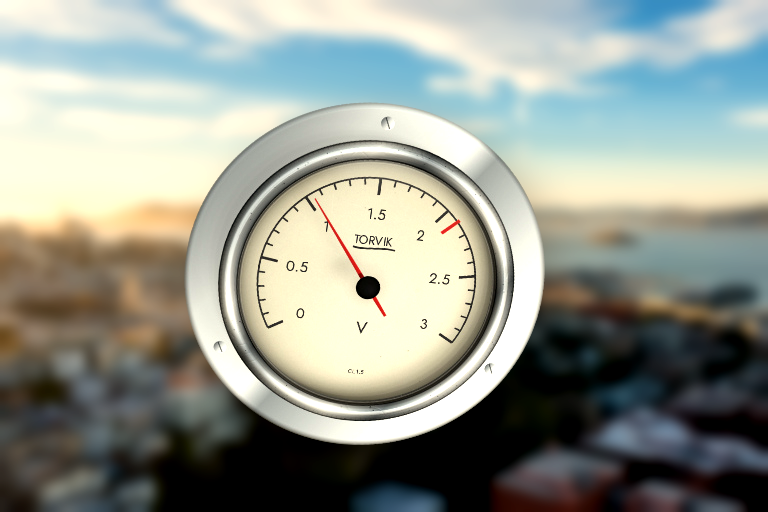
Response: 1.05 V
